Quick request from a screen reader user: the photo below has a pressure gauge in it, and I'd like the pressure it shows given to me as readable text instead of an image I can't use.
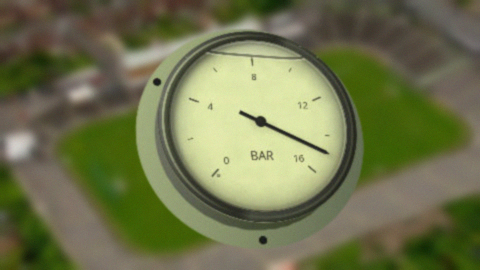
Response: 15 bar
